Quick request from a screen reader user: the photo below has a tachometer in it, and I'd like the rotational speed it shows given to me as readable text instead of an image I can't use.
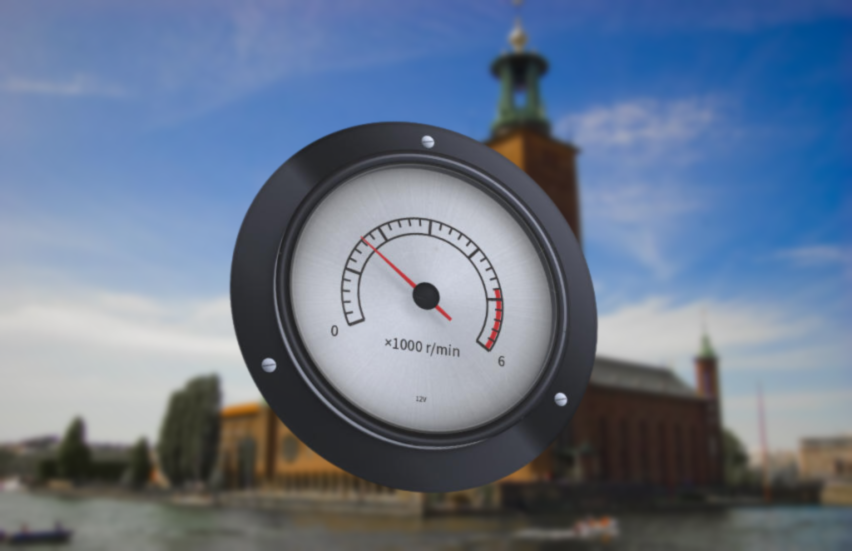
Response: 1600 rpm
